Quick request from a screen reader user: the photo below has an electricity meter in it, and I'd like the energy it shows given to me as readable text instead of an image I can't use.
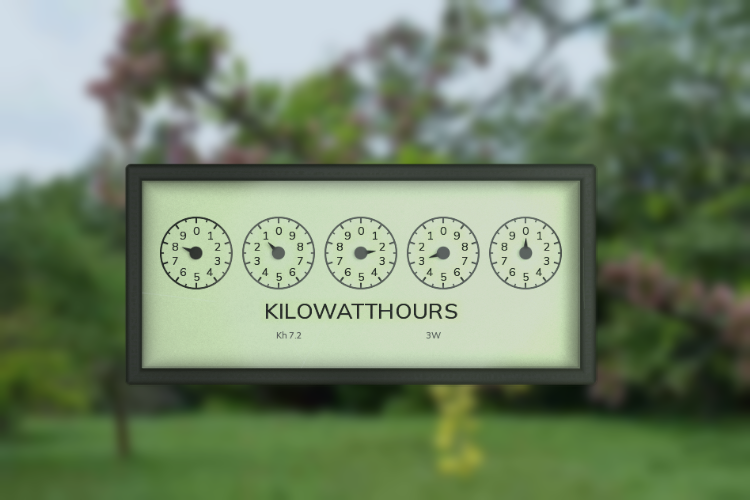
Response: 81230 kWh
